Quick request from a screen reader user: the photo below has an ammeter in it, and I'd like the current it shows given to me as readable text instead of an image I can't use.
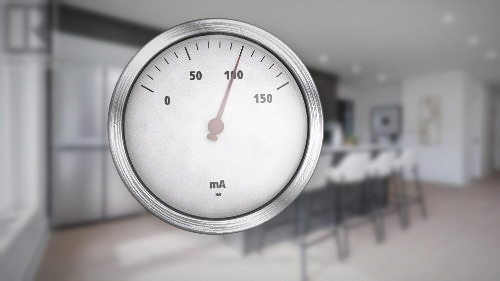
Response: 100 mA
